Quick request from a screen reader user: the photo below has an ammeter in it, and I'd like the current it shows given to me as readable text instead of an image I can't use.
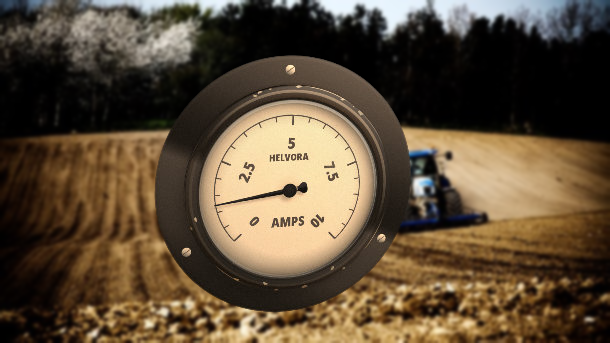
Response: 1.25 A
